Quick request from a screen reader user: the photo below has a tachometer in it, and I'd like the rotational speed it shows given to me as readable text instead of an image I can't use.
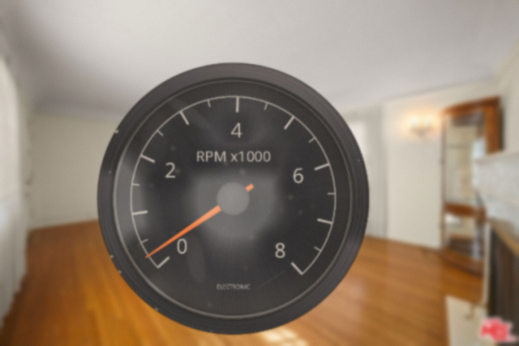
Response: 250 rpm
